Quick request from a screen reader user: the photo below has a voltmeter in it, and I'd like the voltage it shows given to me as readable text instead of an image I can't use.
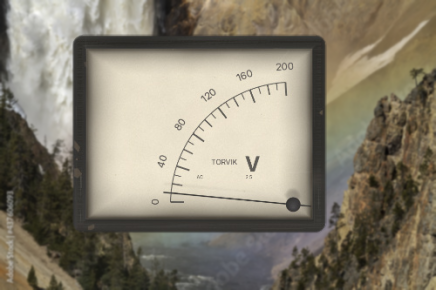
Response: 10 V
